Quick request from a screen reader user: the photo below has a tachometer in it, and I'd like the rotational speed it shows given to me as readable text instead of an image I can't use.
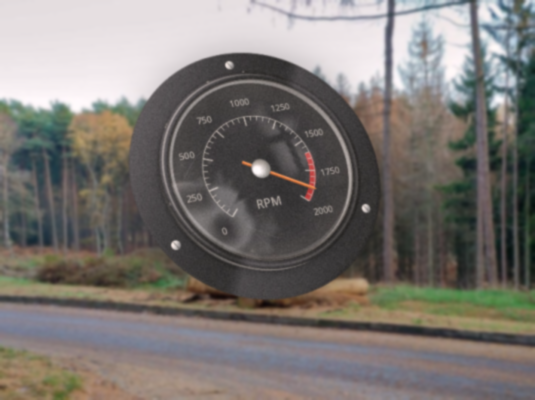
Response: 1900 rpm
